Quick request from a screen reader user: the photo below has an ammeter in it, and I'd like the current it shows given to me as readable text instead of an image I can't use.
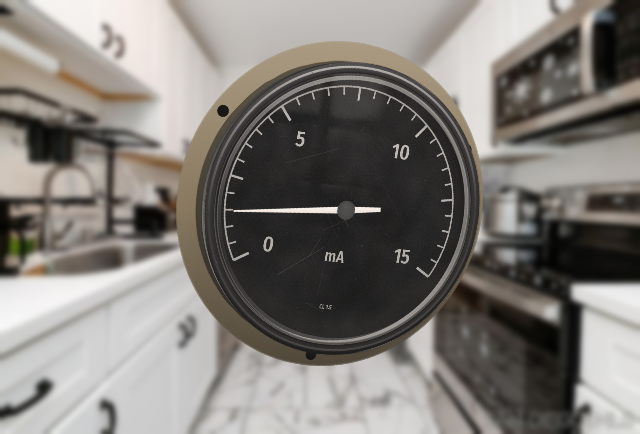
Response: 1.5 mA
